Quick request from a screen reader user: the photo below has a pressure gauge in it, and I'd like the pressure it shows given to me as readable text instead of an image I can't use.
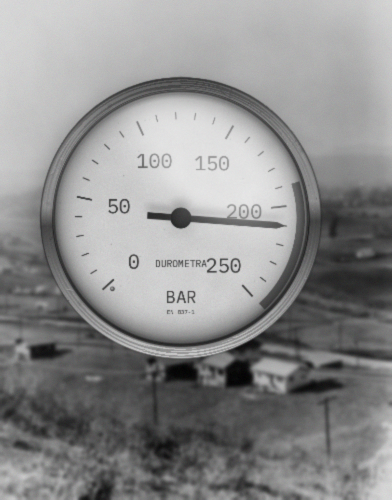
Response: 210 bar
